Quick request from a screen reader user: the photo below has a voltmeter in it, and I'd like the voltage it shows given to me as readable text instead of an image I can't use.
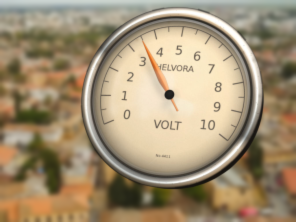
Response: 3.5 V
